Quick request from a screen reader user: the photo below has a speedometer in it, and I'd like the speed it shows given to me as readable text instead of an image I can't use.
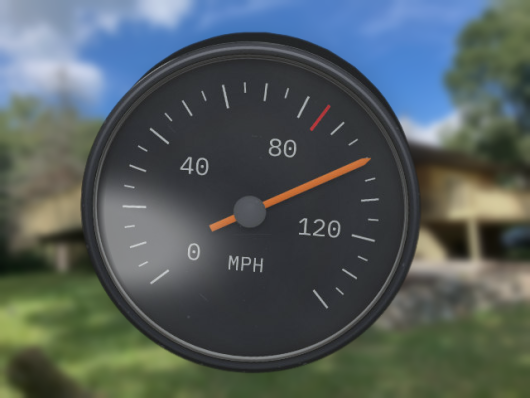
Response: 100 mph
